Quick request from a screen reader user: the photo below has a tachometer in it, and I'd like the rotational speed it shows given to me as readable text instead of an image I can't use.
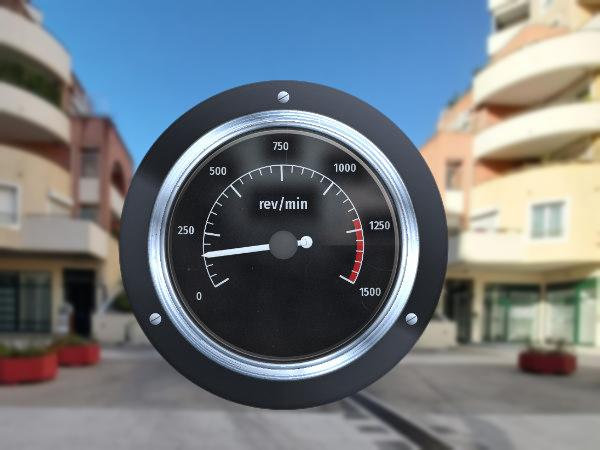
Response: 150 rpm
